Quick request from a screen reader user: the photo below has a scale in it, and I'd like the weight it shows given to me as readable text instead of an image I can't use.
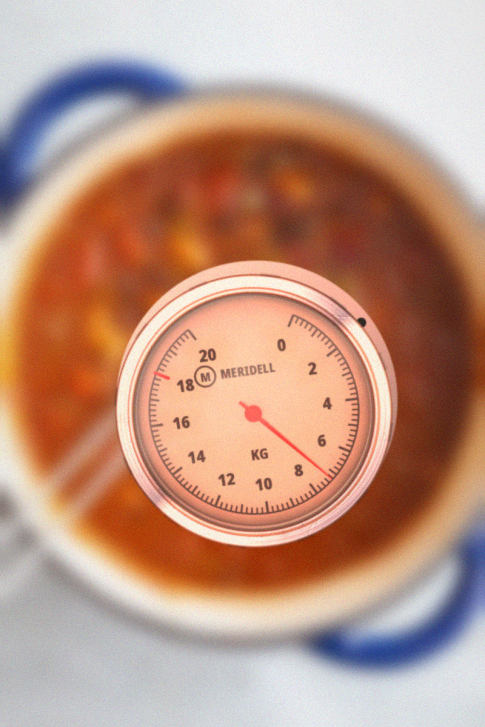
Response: 7.2 kg
